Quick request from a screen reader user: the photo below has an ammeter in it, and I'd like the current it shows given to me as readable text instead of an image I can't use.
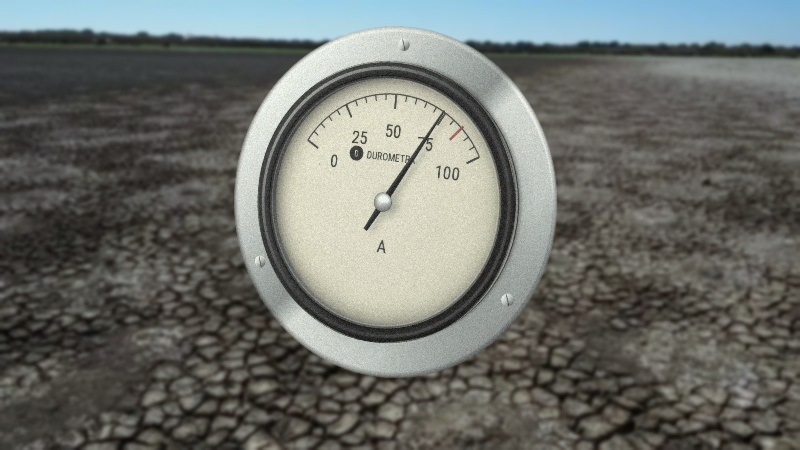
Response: 75 A
